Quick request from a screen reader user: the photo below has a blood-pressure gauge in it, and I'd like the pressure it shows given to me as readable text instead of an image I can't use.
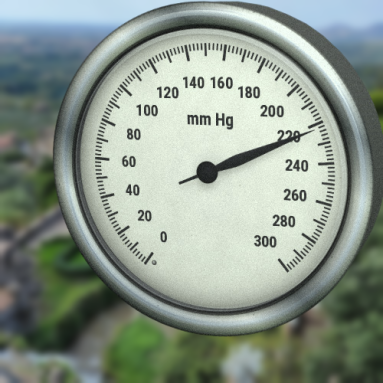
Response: 222 mmHg
